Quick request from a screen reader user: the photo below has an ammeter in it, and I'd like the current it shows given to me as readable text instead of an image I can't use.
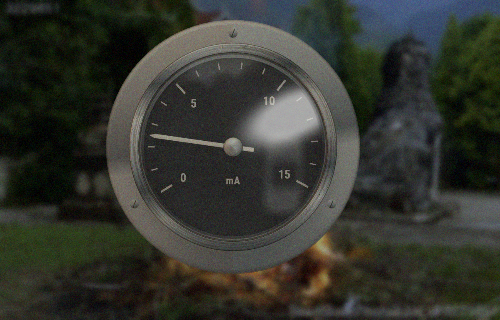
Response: 2.5 mA
